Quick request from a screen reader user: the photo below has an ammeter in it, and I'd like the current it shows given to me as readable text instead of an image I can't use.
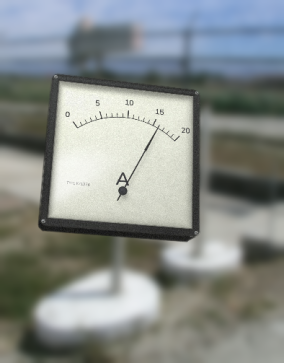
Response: 16 A
